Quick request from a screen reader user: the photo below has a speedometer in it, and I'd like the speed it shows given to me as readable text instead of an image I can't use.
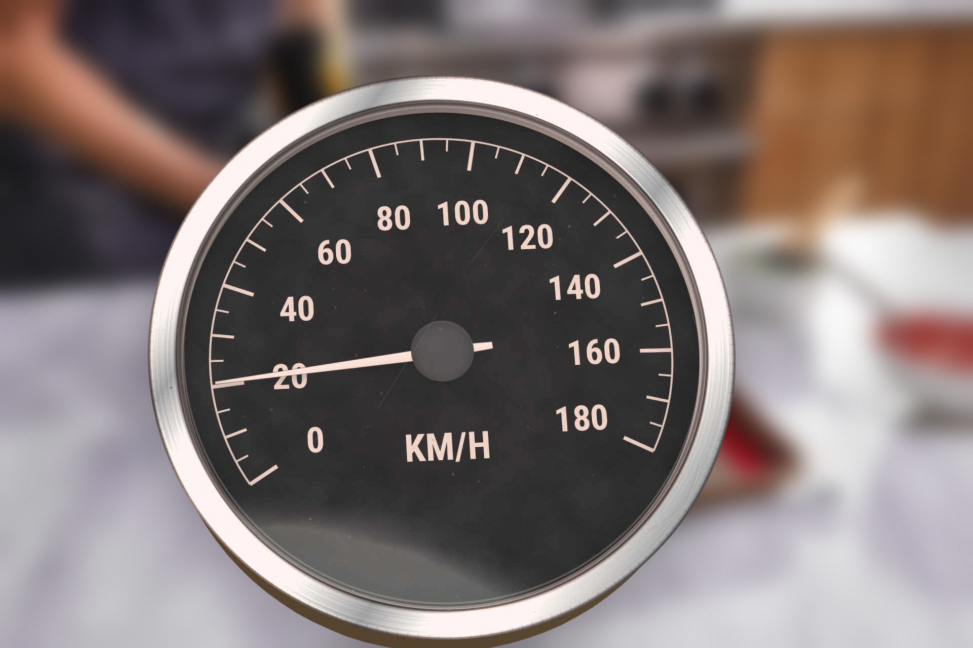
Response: 20 km/h
